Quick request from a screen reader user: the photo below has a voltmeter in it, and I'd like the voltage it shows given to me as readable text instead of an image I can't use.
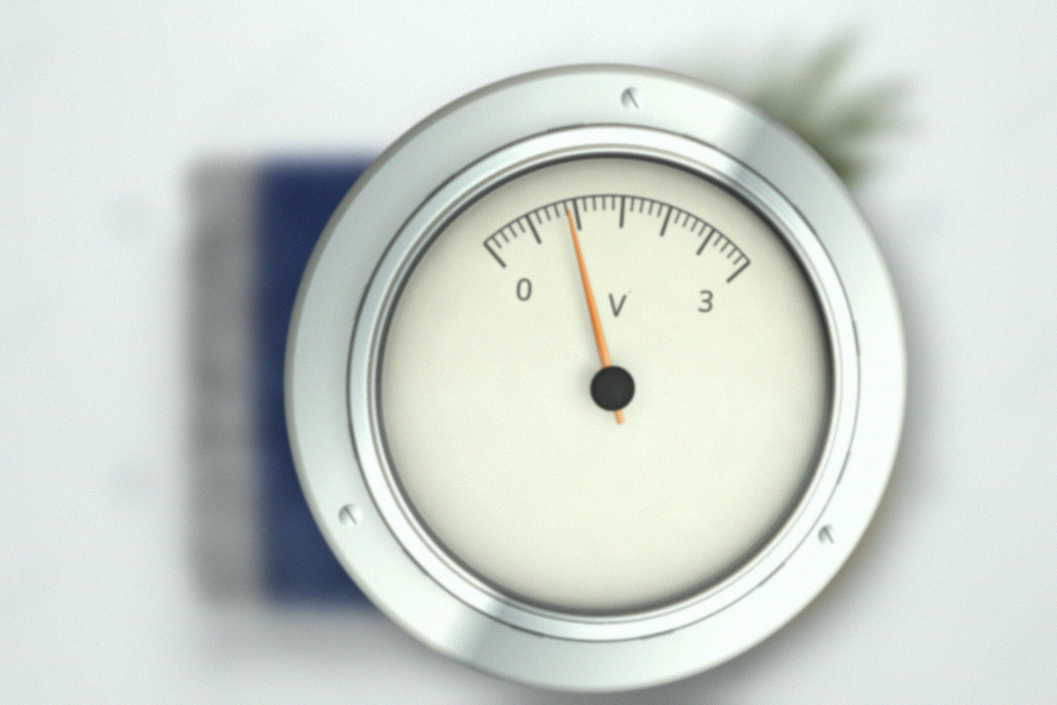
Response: 0.9 V
